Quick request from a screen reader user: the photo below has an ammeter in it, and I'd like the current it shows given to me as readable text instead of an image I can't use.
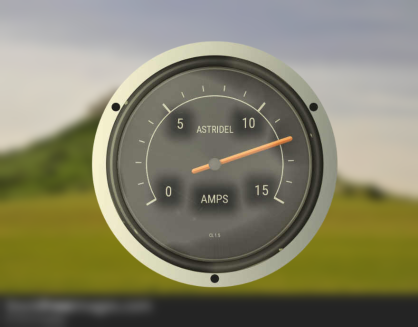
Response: 12 A
